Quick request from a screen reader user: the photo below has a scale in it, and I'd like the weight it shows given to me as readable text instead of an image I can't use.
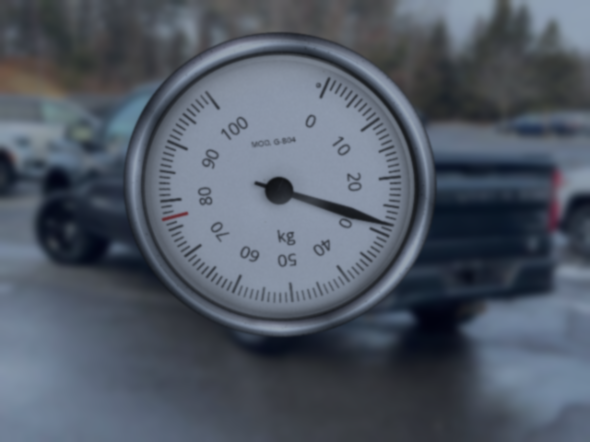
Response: 28 kg
